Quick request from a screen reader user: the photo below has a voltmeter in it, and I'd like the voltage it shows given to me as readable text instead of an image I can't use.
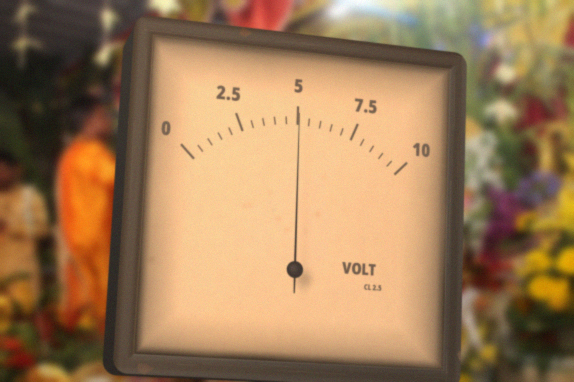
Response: 5 V
